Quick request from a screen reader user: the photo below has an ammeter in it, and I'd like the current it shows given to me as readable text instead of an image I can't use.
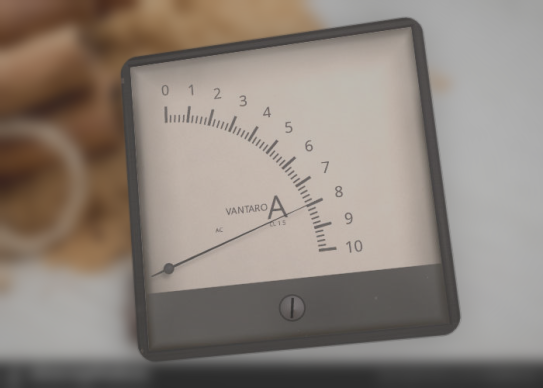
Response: 8 A
